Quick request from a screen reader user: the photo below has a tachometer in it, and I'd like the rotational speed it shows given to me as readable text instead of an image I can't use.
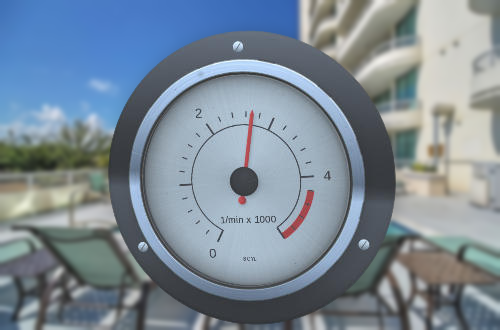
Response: 2700 rpm
